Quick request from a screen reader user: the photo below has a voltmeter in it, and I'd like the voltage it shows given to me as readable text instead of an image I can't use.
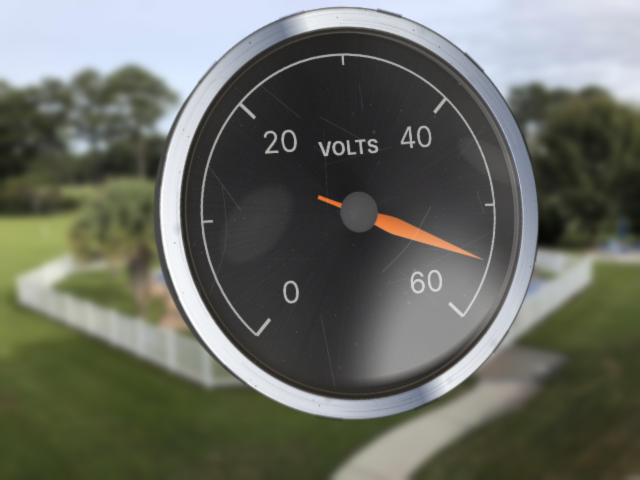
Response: 55 V
